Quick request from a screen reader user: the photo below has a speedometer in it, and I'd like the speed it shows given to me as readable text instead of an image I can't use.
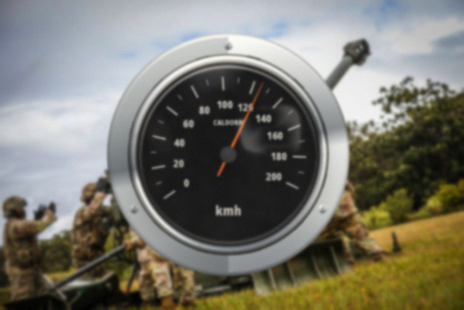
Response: 125 km/h
